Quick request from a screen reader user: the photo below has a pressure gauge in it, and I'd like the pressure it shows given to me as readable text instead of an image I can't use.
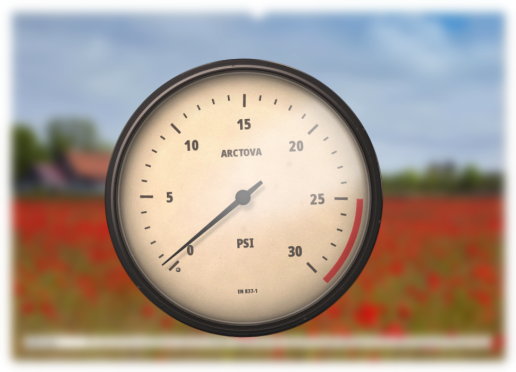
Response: 0.5 psi
